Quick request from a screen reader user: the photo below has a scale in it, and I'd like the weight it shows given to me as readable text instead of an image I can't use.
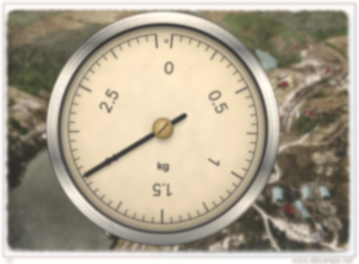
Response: 2 kg
